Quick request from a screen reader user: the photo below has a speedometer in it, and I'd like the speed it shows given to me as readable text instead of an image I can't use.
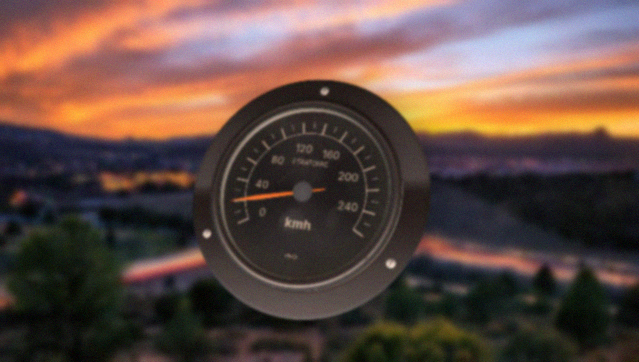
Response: 20 km/h
